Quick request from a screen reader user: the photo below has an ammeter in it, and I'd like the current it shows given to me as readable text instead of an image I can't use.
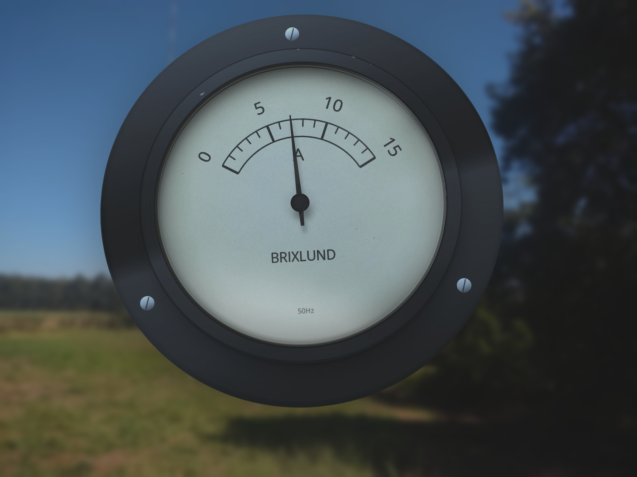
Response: 7 A
